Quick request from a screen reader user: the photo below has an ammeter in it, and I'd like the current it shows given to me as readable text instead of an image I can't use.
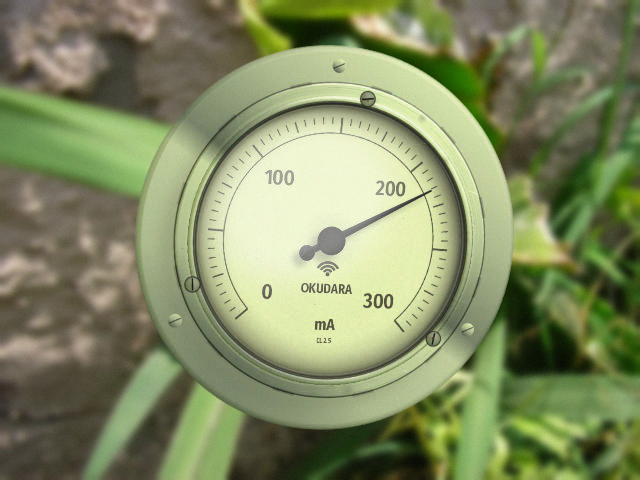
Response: 215 mA
